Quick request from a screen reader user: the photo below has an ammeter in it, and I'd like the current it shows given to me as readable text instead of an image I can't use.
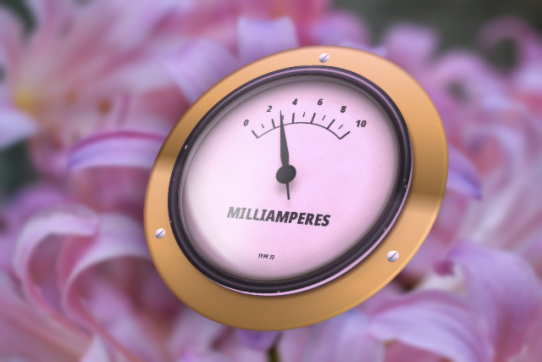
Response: 3 mA
